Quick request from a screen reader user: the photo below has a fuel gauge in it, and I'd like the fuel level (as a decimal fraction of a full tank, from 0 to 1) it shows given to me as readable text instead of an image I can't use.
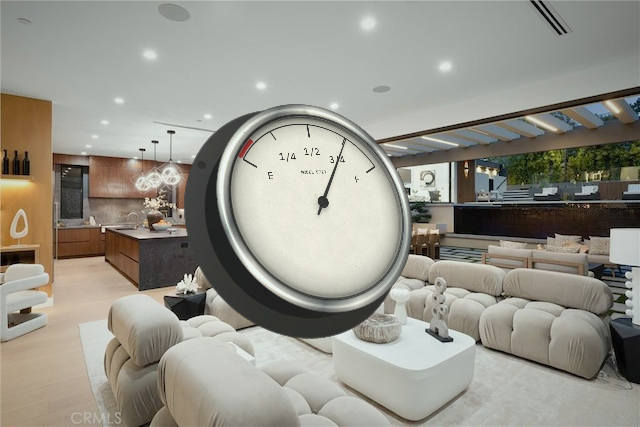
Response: 0.75
